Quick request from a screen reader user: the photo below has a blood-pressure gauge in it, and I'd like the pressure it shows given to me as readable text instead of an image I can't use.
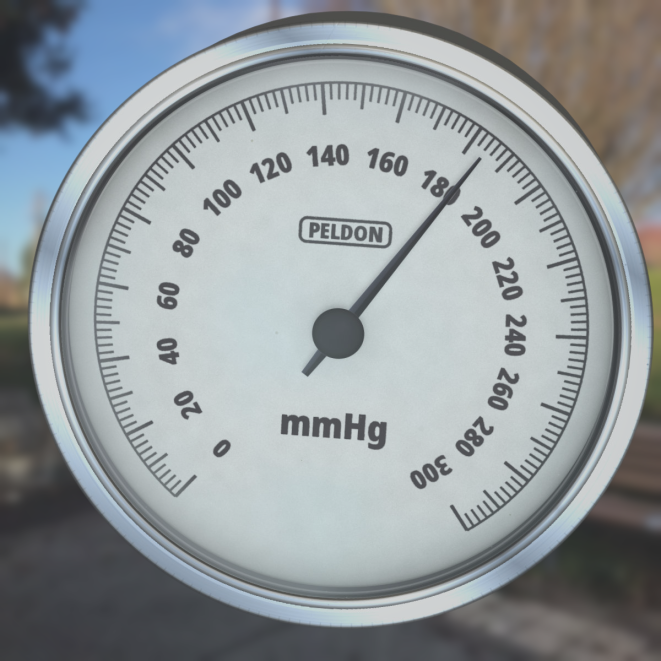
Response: 184 mmHg
